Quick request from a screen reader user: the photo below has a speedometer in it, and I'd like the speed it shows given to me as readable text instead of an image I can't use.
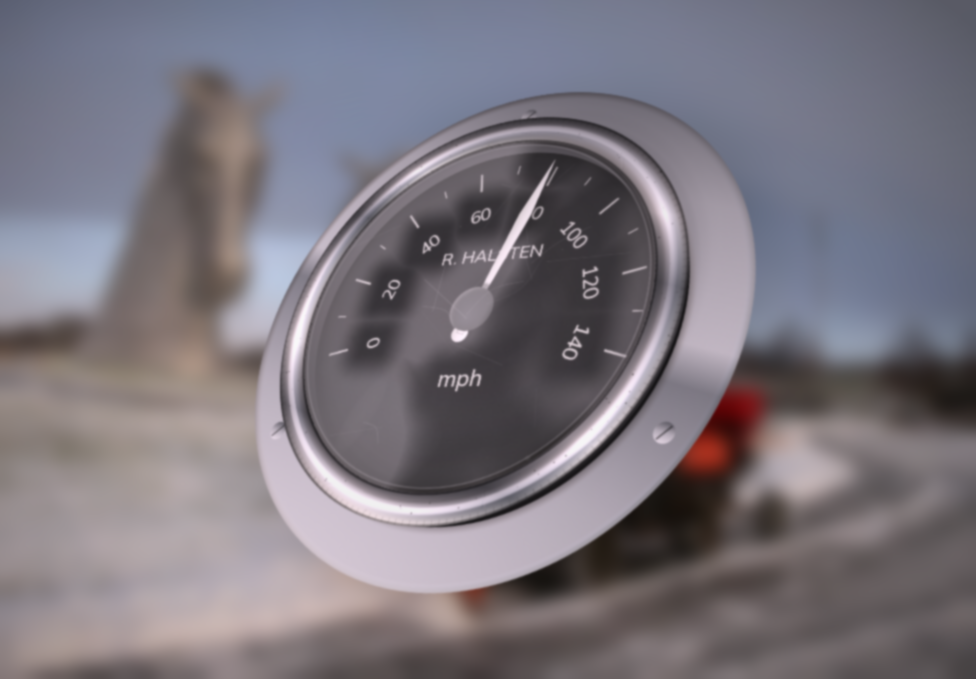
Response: 80 mph
